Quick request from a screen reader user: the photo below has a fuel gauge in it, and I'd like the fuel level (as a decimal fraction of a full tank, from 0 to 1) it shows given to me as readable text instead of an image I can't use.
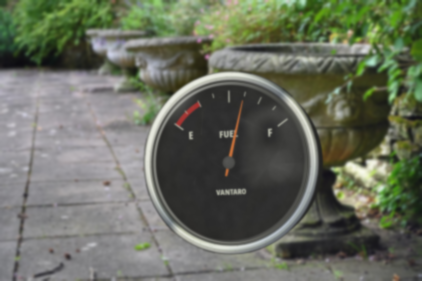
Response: 0.625
